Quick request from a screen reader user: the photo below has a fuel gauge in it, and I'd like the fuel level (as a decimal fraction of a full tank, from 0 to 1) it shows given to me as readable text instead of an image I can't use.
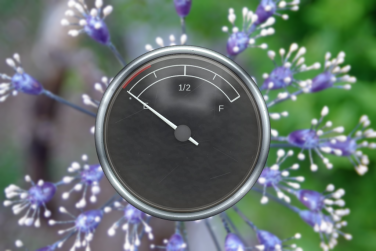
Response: 0
